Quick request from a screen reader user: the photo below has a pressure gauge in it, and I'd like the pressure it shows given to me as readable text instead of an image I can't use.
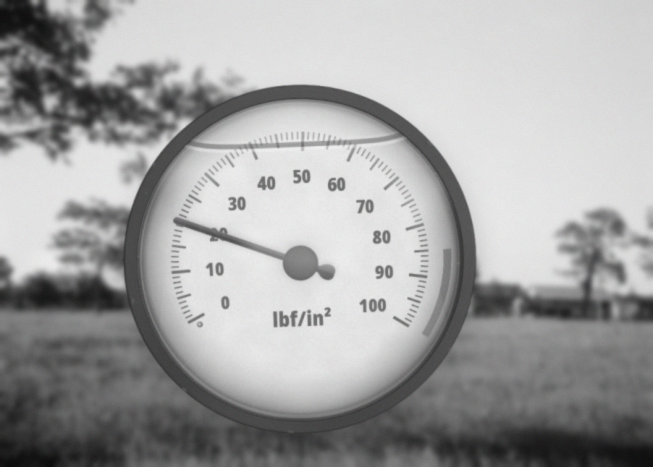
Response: 20 psi
